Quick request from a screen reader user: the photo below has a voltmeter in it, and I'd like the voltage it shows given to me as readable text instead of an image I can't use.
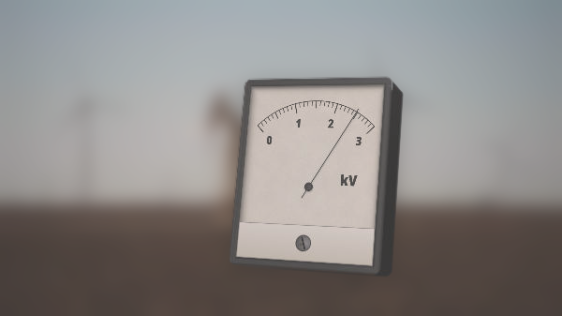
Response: 2.5 kV
